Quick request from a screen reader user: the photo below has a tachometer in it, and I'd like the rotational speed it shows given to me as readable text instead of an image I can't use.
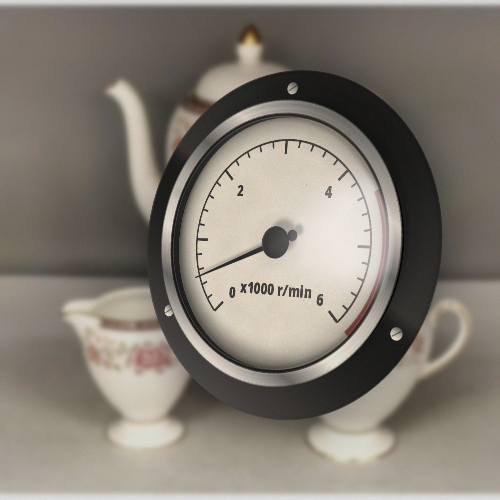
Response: 500 rpm
